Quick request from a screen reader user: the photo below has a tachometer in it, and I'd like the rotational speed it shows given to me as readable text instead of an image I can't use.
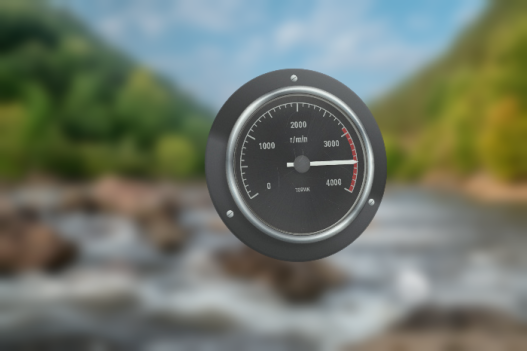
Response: 3500 rpm
